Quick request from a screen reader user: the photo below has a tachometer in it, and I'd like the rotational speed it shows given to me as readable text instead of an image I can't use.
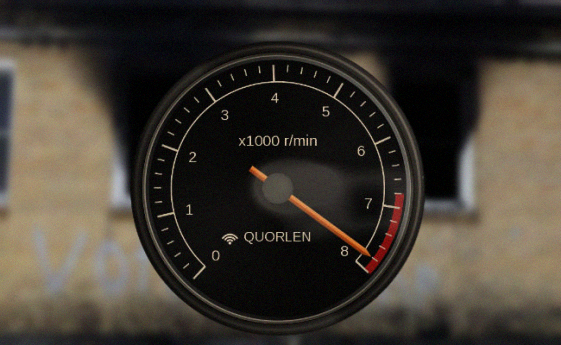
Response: 7800 rpm
